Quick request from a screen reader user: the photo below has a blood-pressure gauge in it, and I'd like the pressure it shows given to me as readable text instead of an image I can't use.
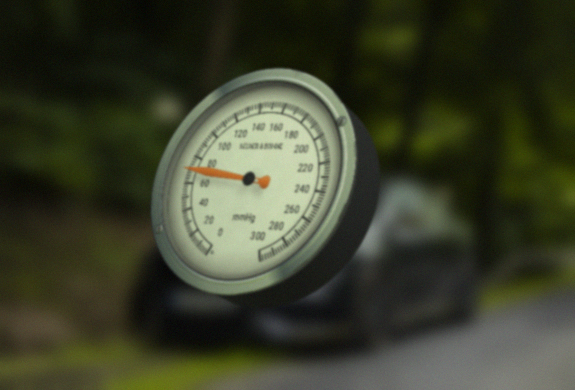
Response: 70 mmHg
